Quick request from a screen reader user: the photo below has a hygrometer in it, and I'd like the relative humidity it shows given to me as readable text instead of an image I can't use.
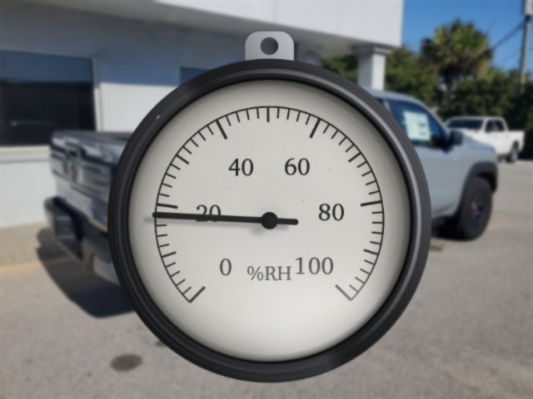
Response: 18 %
